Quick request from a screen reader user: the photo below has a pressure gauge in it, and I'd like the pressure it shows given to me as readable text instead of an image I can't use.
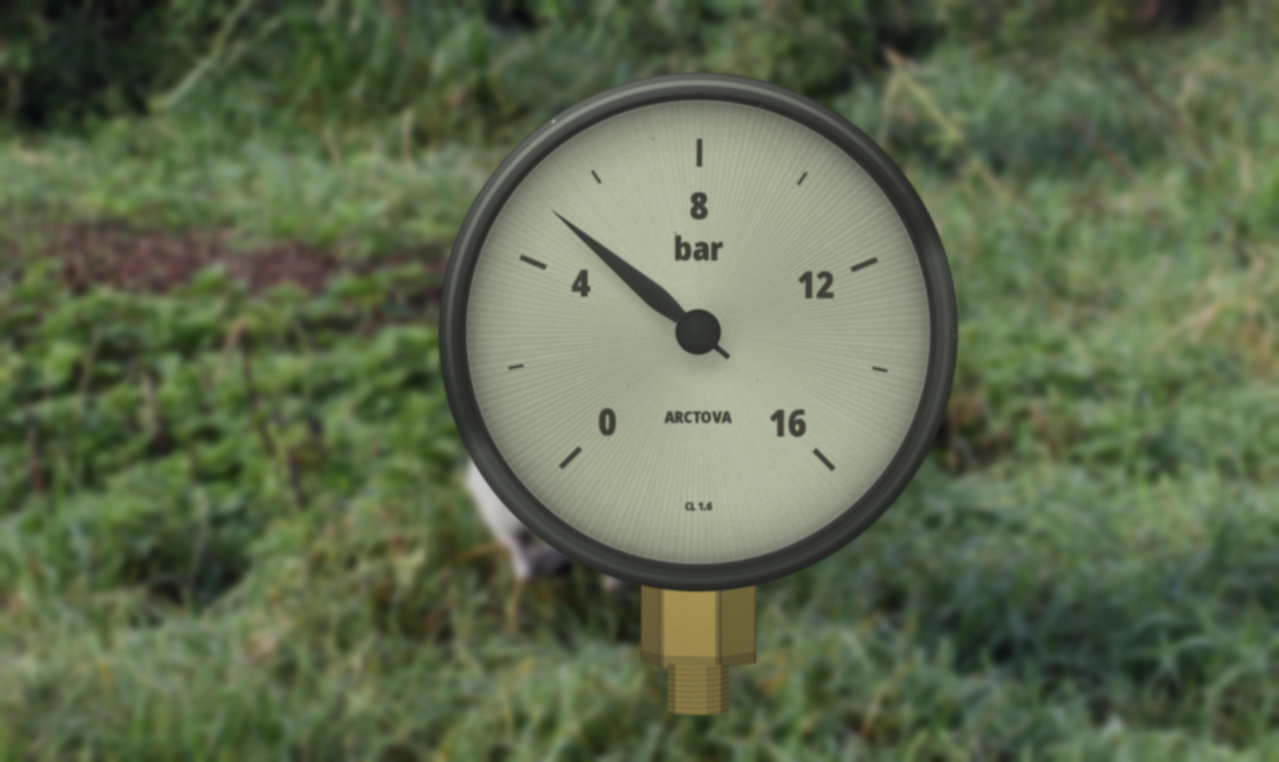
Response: 5 bar
